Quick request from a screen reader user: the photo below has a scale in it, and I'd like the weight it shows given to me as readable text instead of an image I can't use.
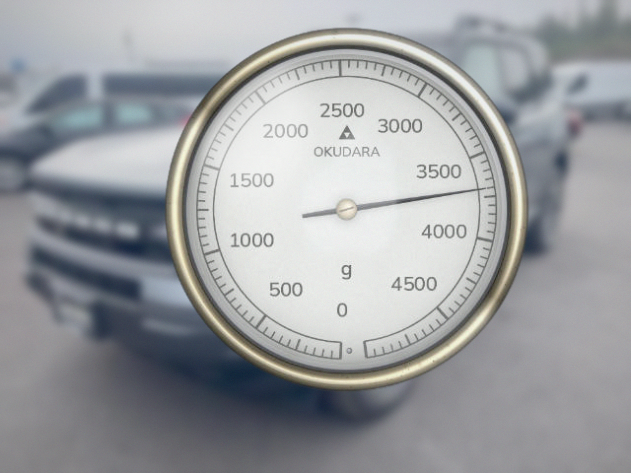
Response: 3700 g
